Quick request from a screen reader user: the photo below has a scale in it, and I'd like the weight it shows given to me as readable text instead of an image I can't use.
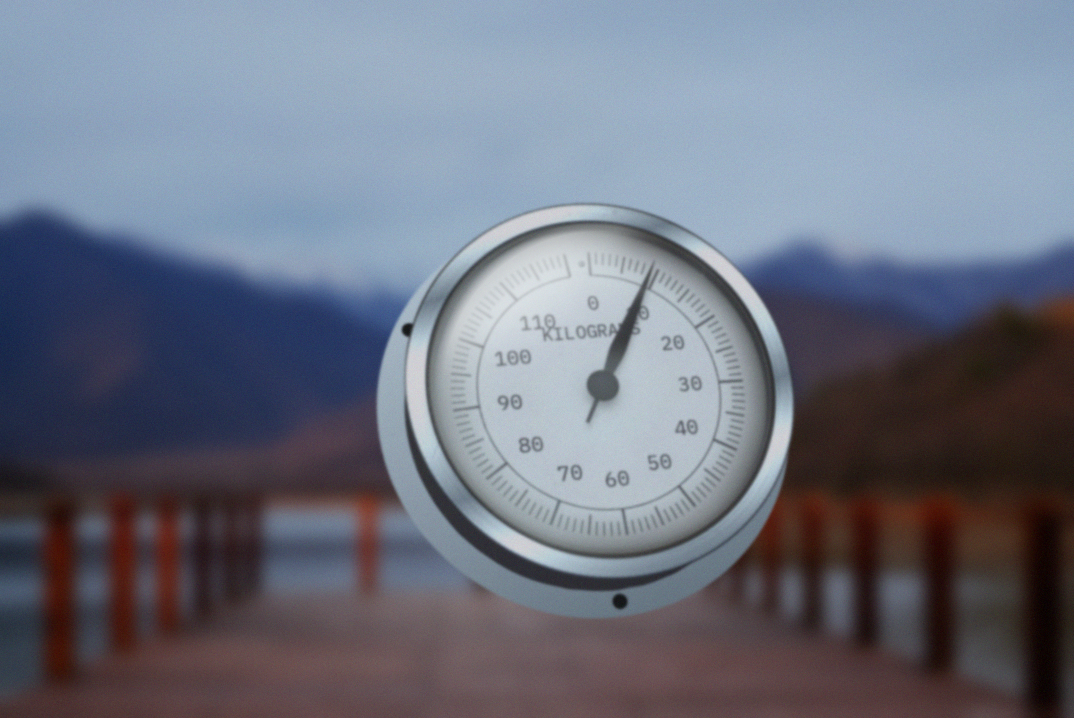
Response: 9 kg
